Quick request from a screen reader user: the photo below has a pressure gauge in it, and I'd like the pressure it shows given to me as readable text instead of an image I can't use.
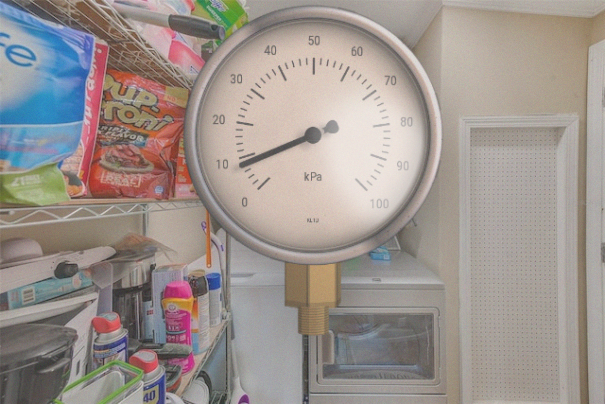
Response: 8 kPa
